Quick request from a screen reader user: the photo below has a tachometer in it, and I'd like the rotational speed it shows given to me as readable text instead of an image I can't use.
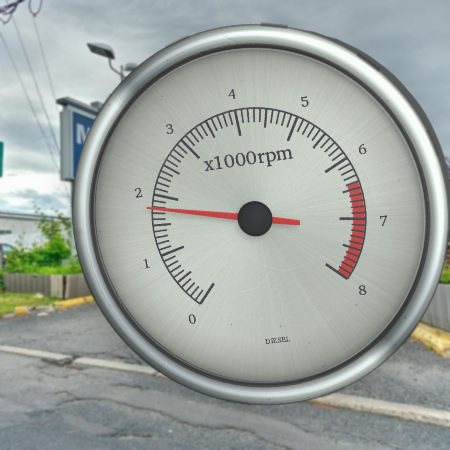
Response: 1800 rpm
